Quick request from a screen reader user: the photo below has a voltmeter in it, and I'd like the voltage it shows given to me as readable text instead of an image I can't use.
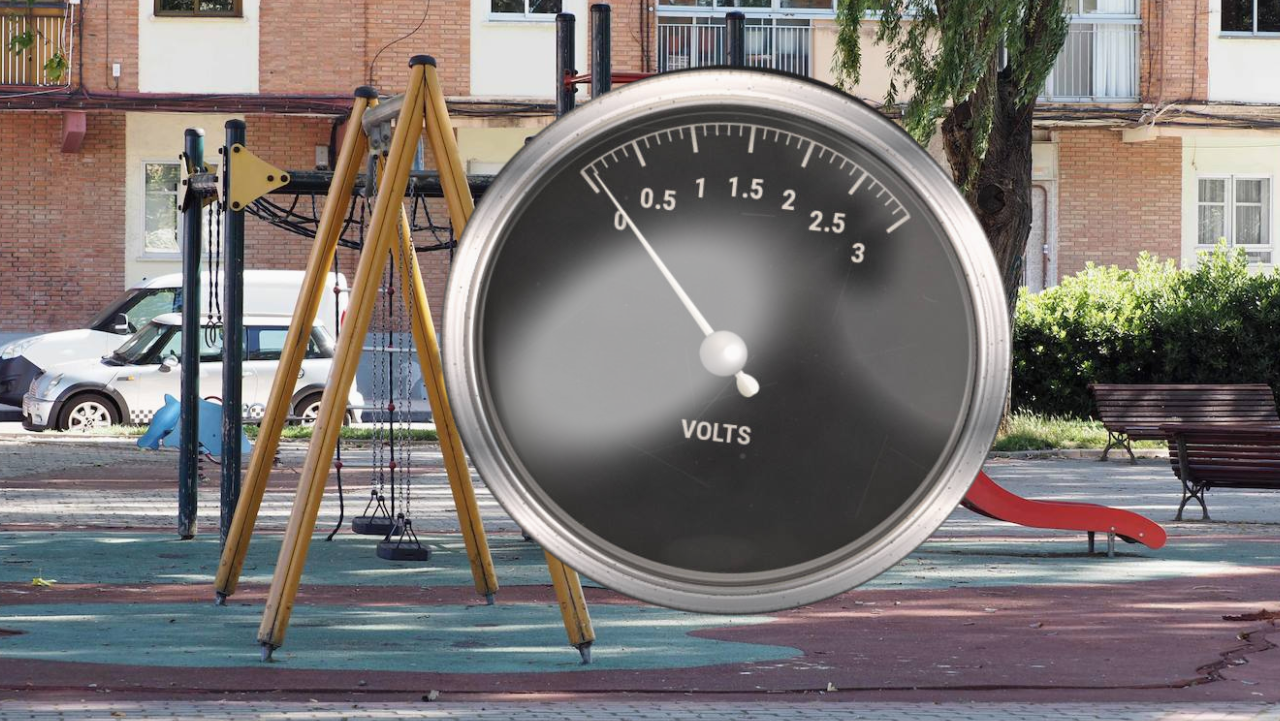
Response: 0.1 V
